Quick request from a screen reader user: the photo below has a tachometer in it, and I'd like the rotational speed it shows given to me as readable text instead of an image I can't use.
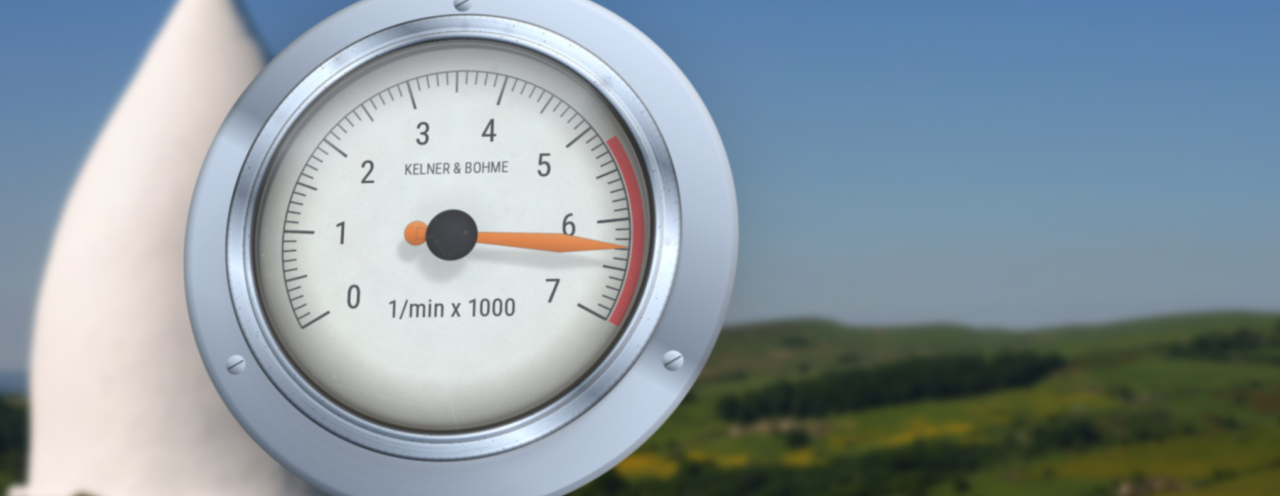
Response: 6300 rpm
